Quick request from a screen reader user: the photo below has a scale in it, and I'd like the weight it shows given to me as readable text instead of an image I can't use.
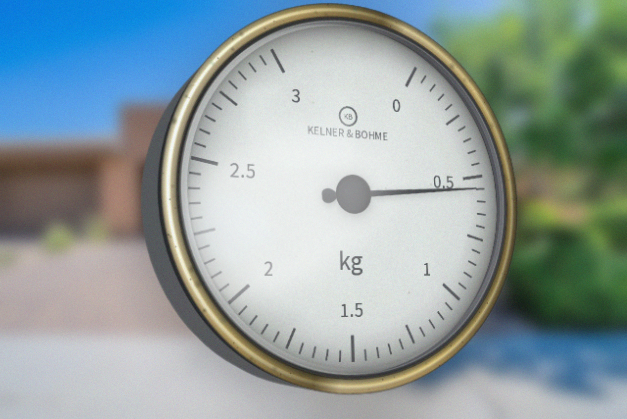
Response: 0.55 kg
